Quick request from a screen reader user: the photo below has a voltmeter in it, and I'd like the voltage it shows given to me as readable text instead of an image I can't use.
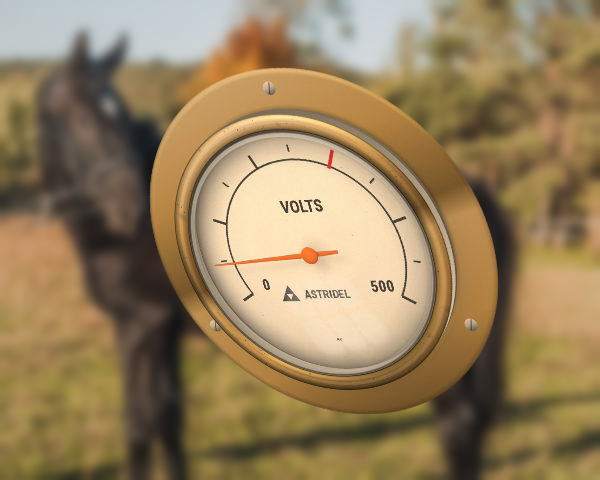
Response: 50 V
